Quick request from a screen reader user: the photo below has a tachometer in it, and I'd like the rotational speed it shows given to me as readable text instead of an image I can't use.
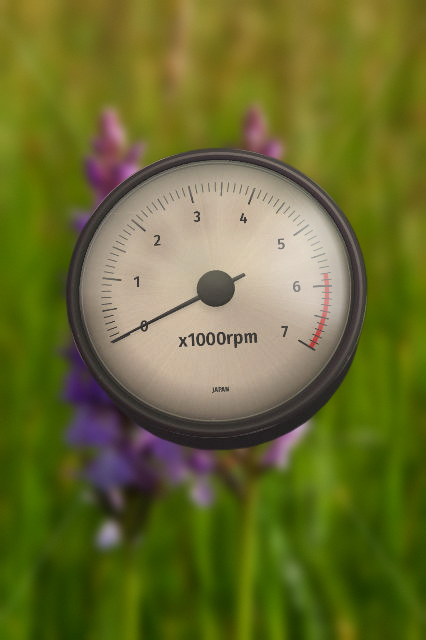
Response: 0 rpm
